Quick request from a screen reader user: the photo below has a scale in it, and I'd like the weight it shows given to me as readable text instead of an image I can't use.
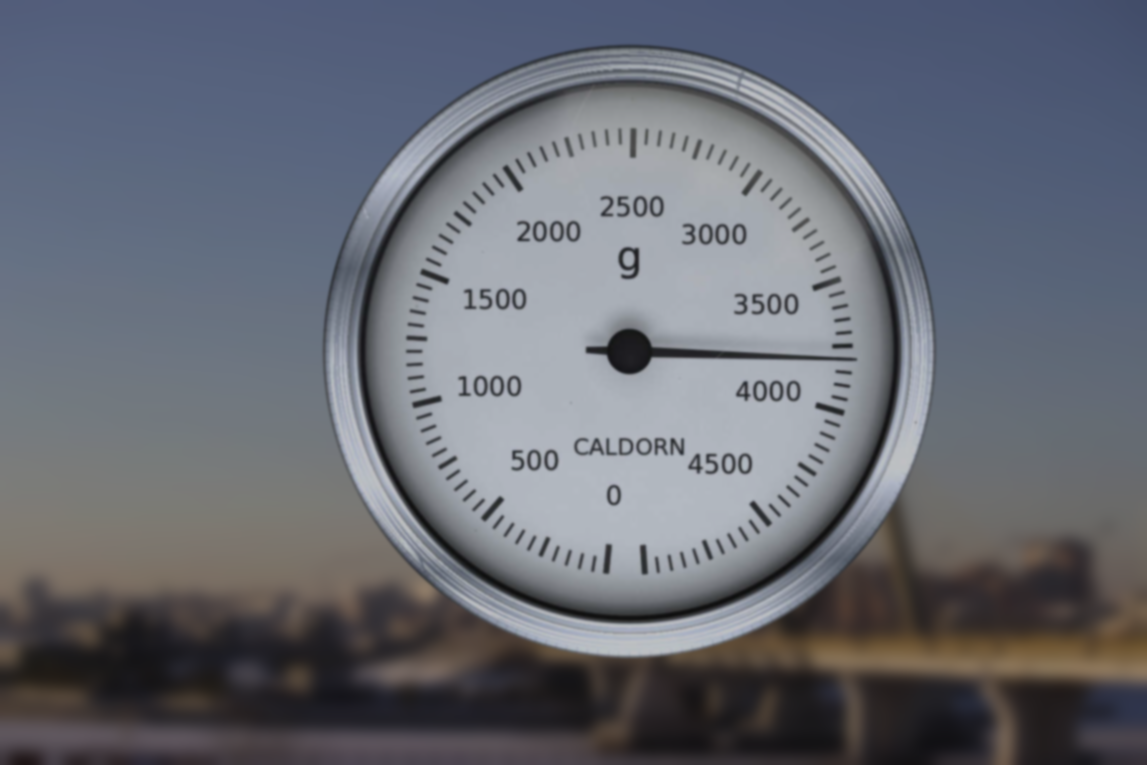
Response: 3800 g
